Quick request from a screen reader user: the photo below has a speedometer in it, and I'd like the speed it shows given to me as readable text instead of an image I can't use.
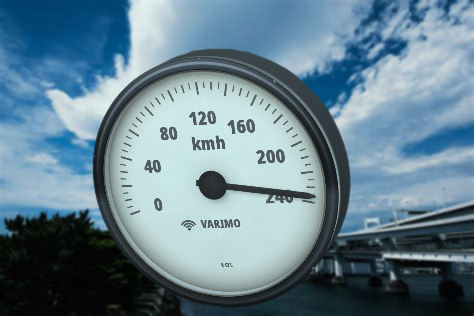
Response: 235 km/h
